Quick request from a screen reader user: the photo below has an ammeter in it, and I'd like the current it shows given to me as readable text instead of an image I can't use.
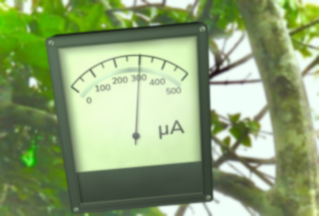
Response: 300 µA
